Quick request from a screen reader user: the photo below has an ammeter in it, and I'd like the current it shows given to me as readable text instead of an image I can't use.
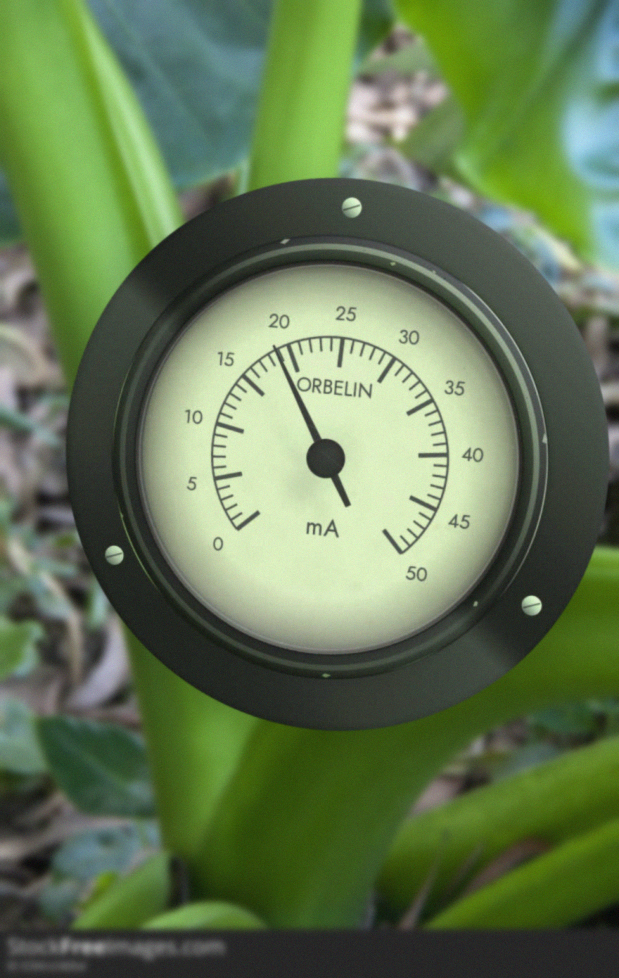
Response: 19 mA
